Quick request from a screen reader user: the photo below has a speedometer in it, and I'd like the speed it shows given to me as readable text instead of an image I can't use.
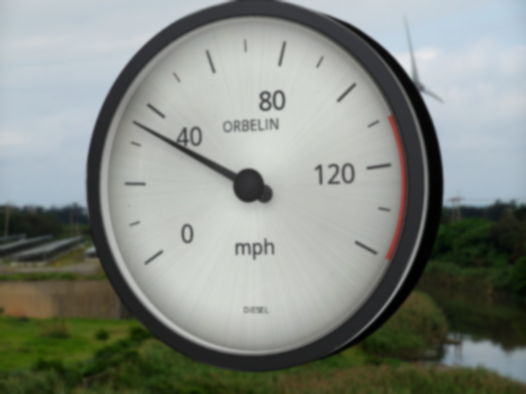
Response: 35 mph
